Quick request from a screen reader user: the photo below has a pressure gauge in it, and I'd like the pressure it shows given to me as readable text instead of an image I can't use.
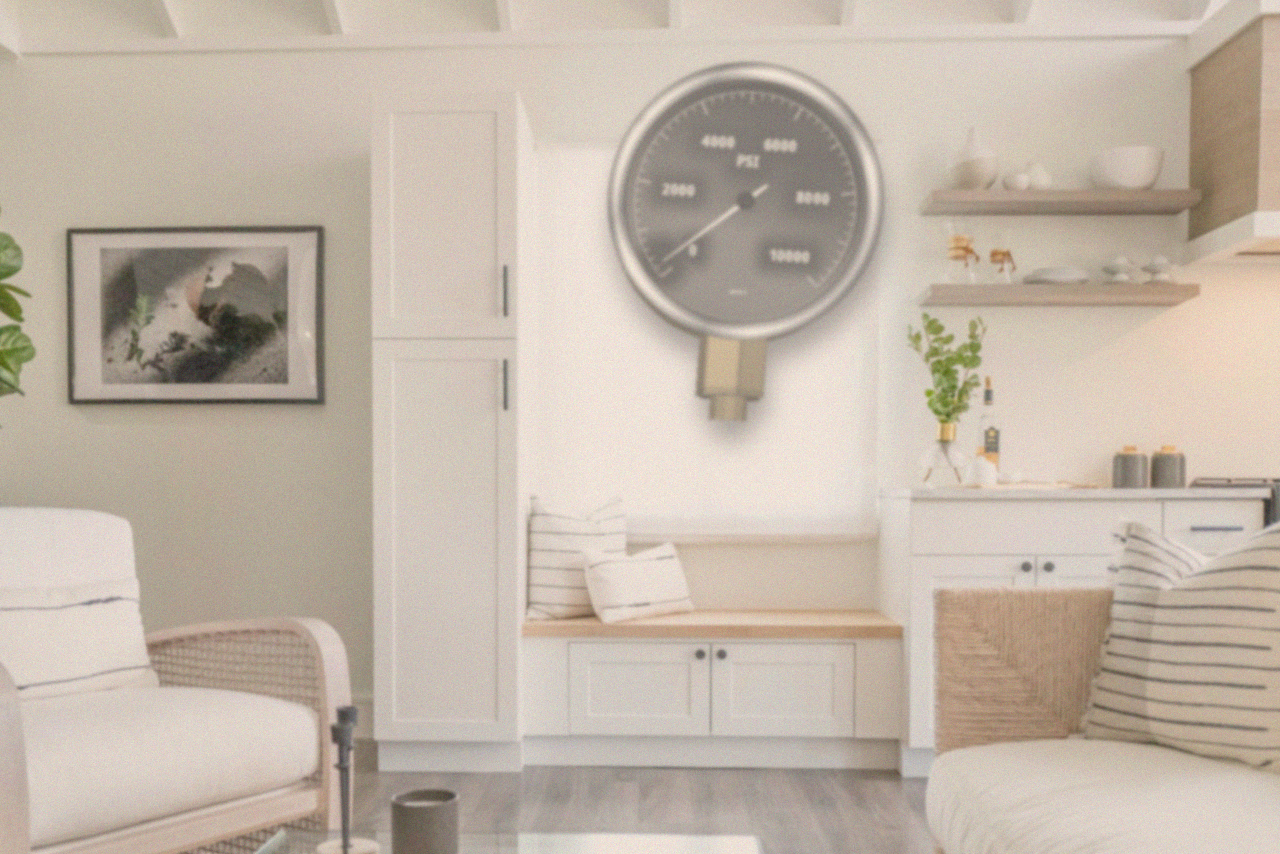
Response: 200 psi
